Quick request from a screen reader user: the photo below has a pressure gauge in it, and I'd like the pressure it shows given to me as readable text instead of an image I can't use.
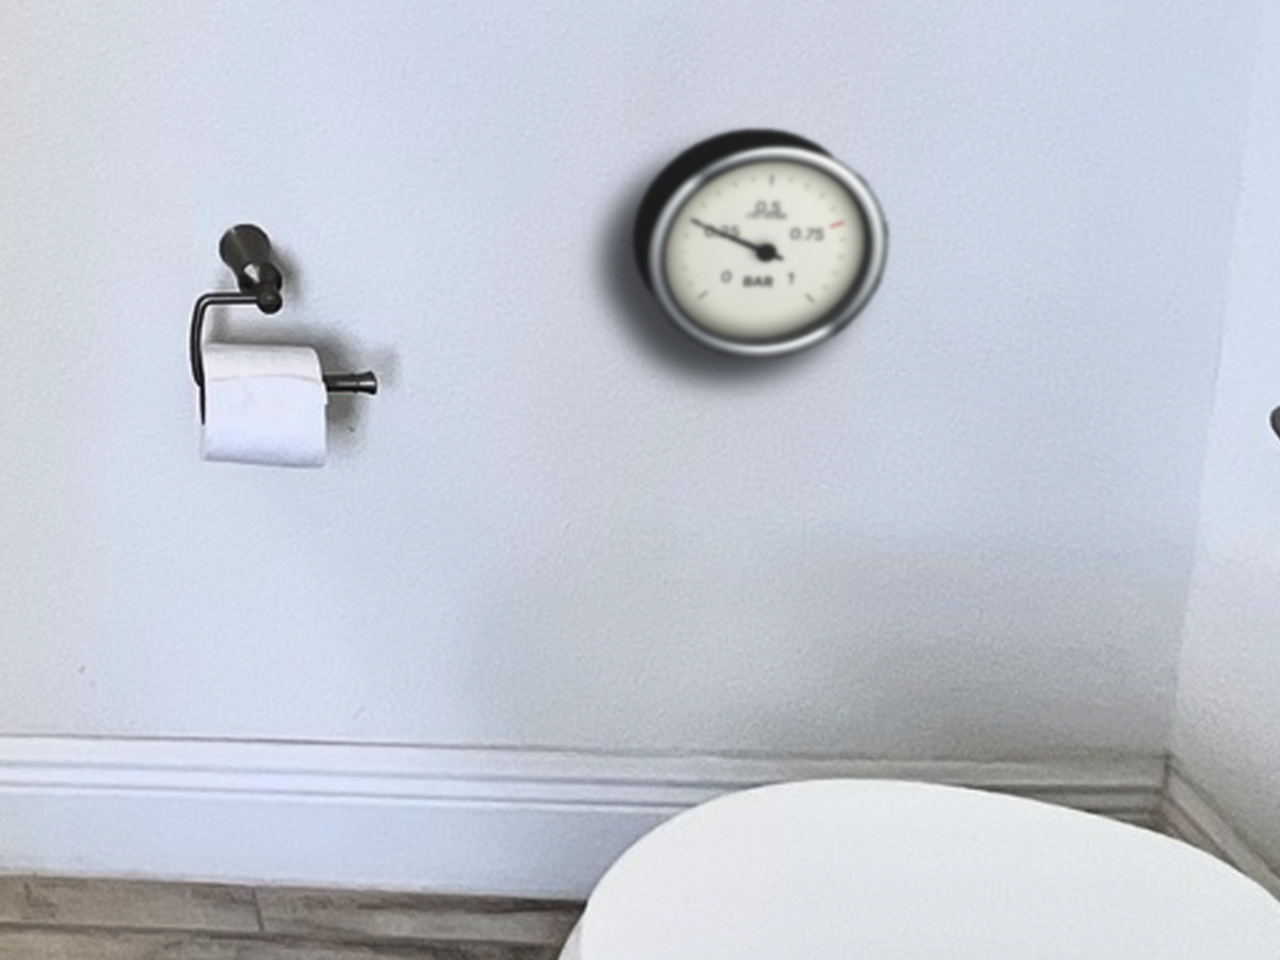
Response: 0.25 bar
